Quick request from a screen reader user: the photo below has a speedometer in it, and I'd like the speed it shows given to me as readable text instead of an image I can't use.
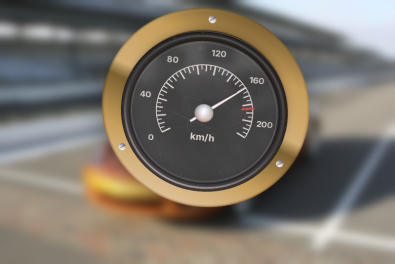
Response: 160 km/h
